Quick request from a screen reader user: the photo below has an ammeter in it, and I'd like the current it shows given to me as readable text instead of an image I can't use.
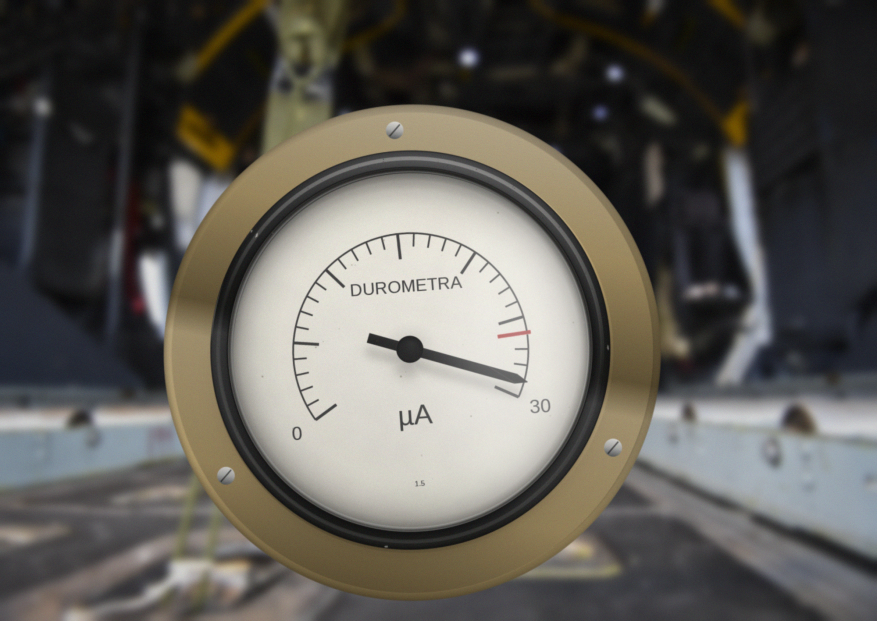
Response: 29 µA
